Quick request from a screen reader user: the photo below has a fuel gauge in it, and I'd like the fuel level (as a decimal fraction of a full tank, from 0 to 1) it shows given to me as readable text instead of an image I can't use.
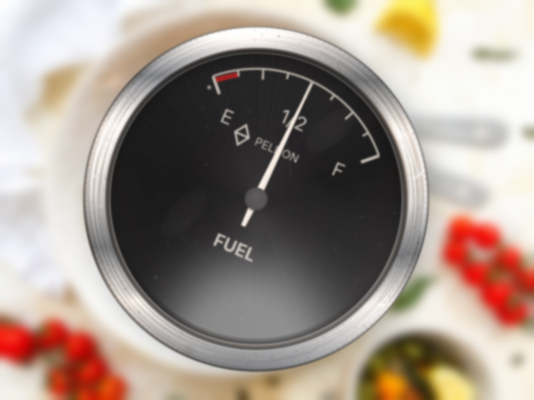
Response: 0.5
